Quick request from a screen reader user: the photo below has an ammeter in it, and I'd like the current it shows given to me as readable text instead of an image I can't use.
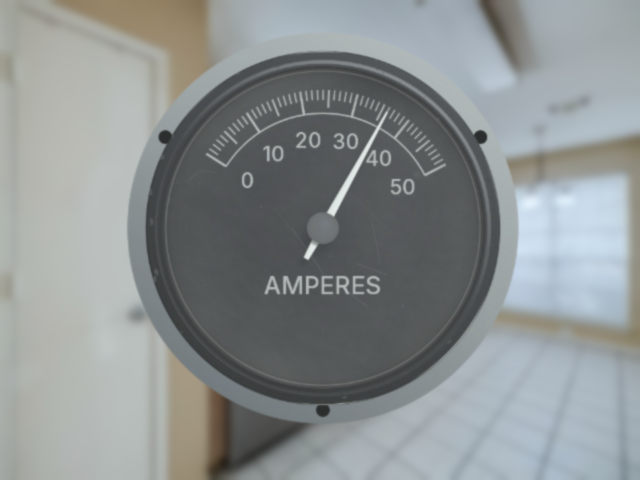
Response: 36 A
